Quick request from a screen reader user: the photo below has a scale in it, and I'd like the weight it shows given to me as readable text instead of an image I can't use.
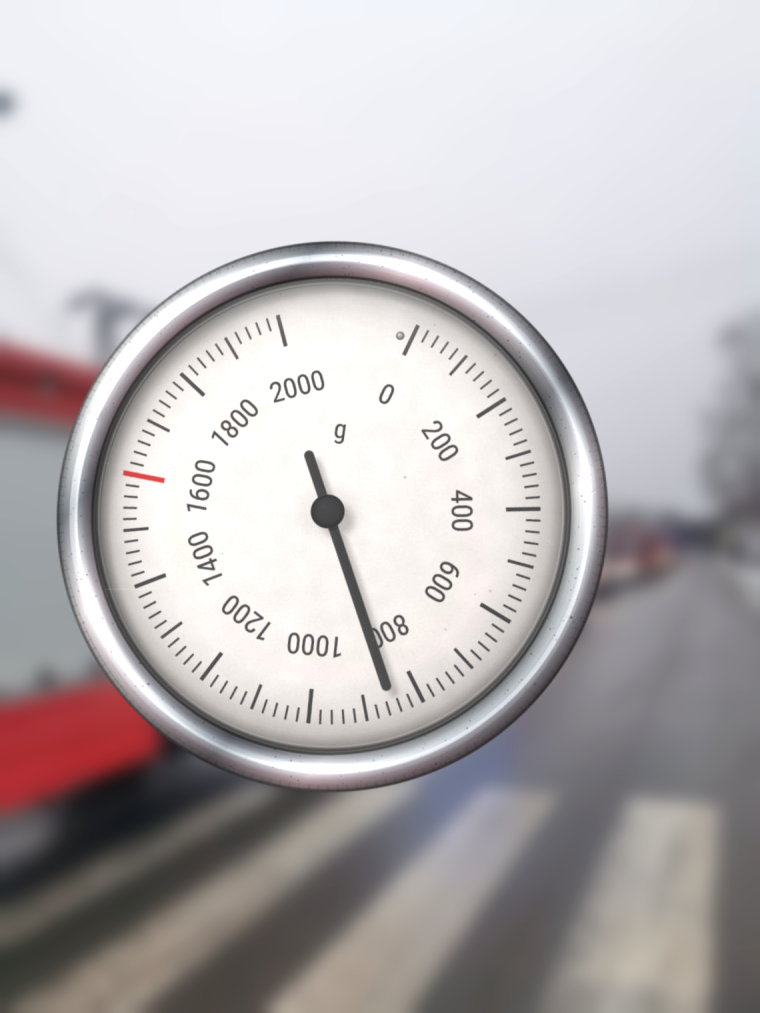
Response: 850 g
